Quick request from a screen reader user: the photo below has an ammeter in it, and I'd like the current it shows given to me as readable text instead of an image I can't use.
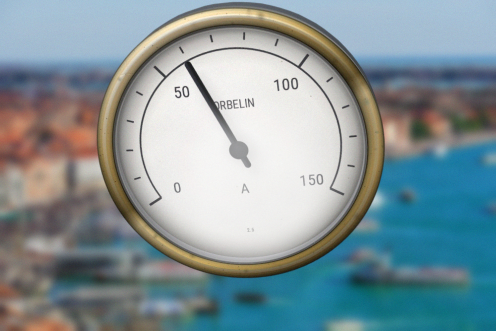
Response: 60 A
